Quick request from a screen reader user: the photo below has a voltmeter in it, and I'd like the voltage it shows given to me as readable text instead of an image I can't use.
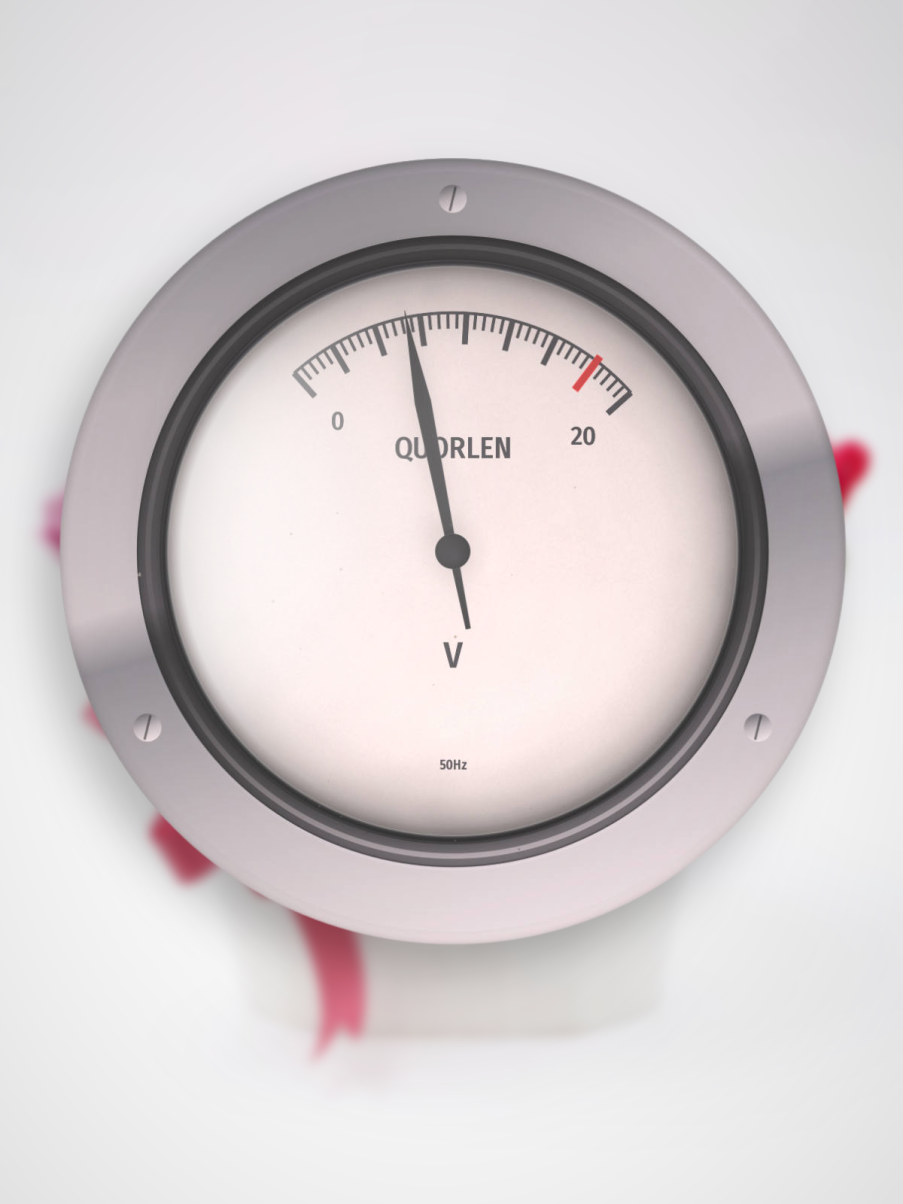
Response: 6.75 V
